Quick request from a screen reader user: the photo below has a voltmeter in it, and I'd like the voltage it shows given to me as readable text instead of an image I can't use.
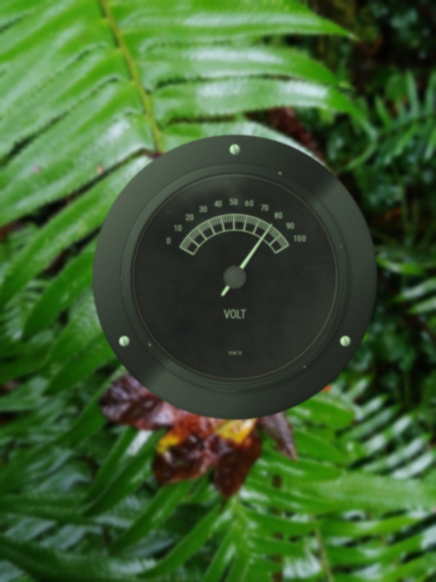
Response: 80 V
